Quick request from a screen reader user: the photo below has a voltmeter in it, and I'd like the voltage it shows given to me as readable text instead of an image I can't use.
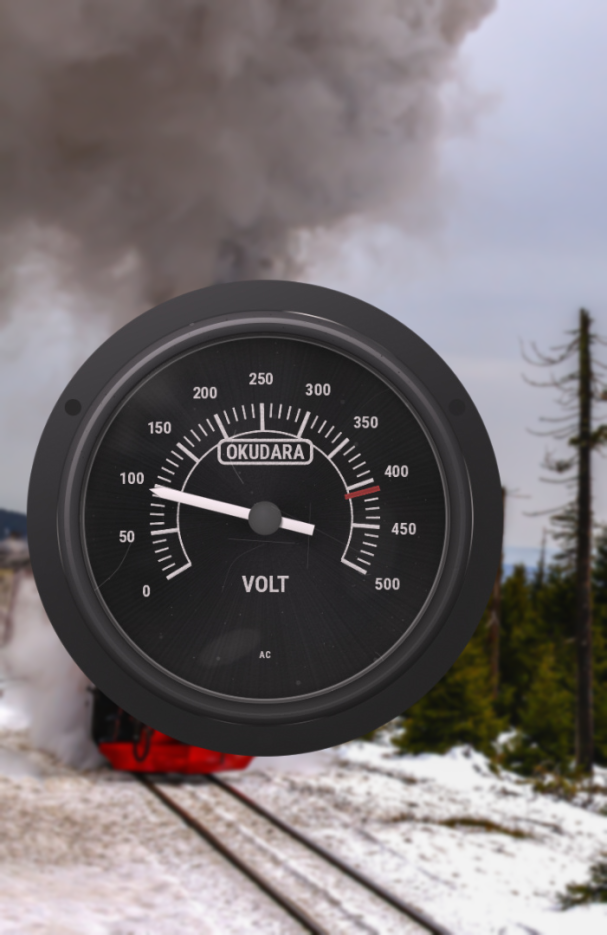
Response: 95 V
